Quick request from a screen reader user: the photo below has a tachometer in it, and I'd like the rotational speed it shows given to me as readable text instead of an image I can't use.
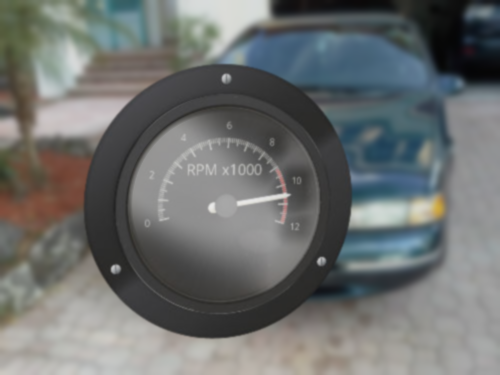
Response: 10500 rpm
